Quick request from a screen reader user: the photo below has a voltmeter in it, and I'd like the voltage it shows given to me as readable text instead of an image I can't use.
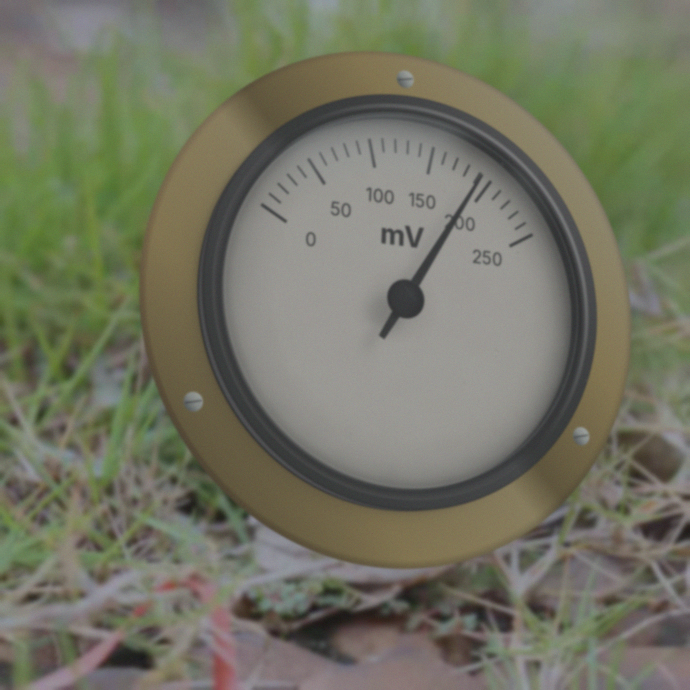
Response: 190 mV
